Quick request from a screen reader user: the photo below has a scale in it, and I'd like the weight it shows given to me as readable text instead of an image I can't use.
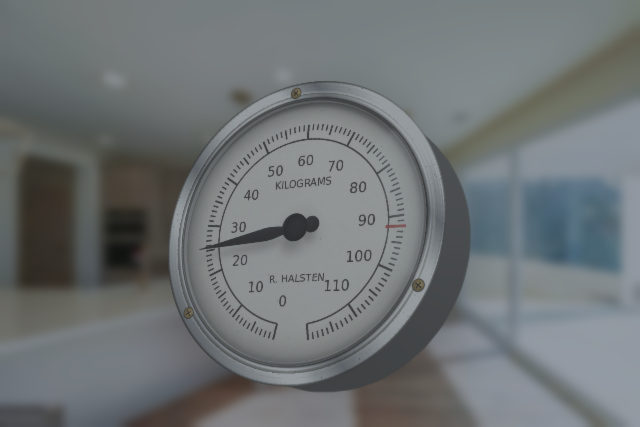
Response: 25 kg
